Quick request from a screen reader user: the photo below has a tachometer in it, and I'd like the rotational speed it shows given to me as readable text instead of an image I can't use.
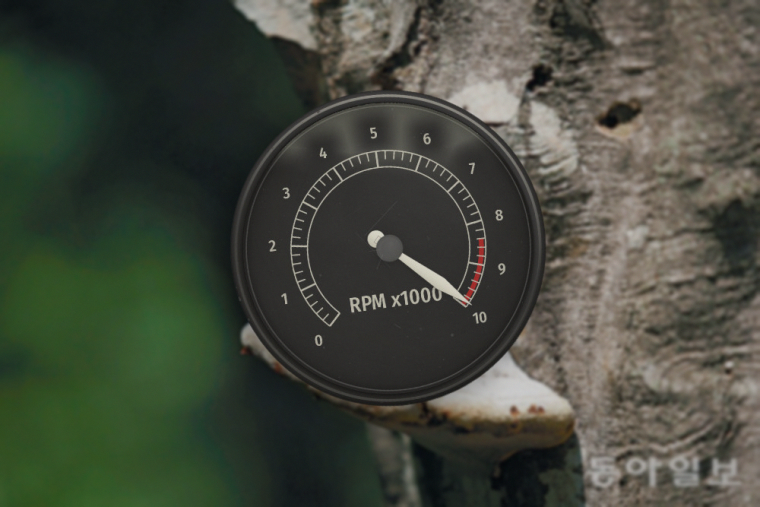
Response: 9900 rpm
